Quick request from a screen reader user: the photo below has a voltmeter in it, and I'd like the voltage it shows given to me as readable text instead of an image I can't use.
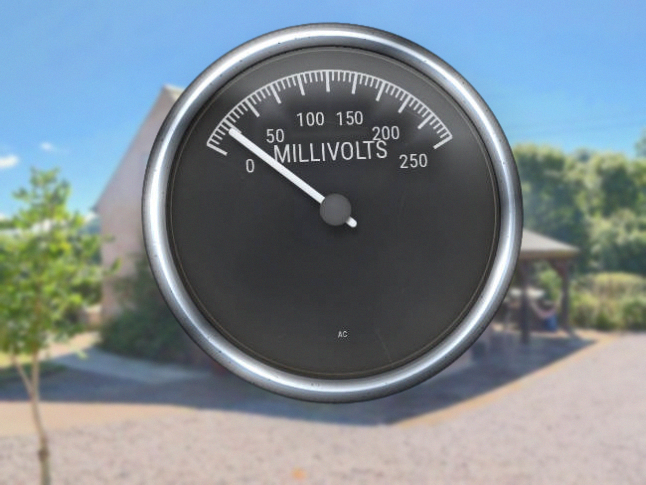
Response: 20 mV
